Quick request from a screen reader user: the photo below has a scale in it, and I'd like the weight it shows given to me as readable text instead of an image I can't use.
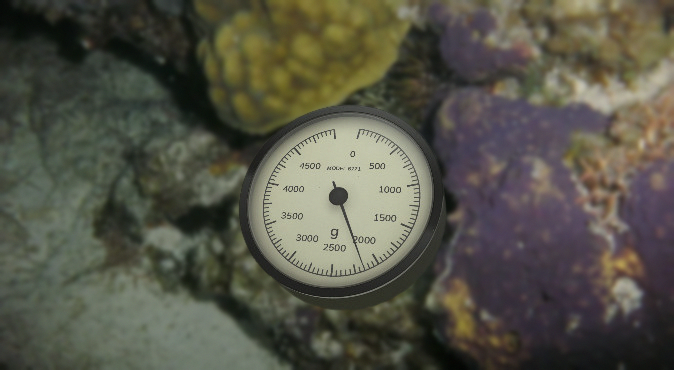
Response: 2150 g
